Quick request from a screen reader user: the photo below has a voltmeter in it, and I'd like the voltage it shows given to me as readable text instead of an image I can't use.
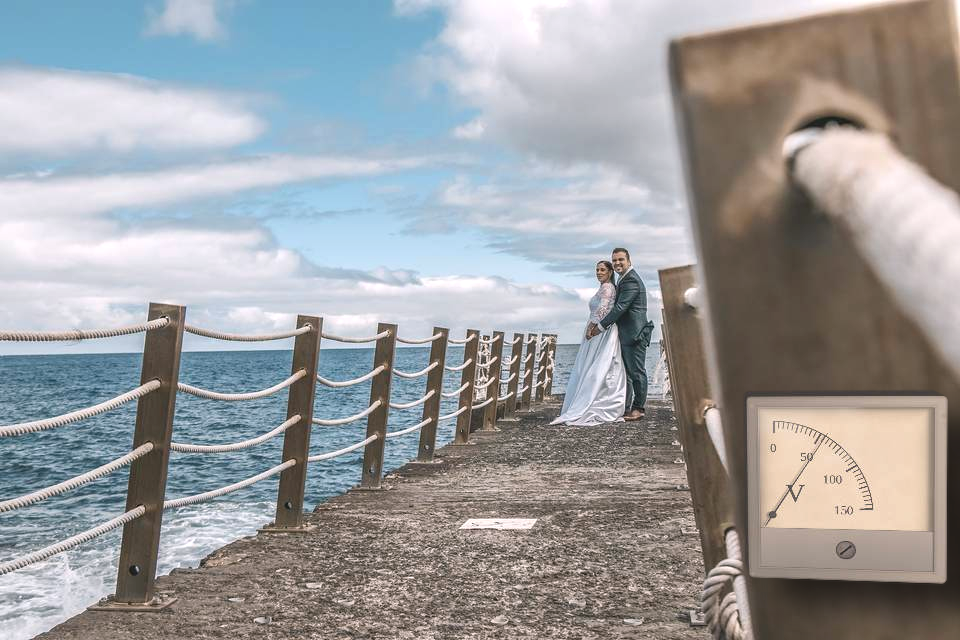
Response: 55 V
